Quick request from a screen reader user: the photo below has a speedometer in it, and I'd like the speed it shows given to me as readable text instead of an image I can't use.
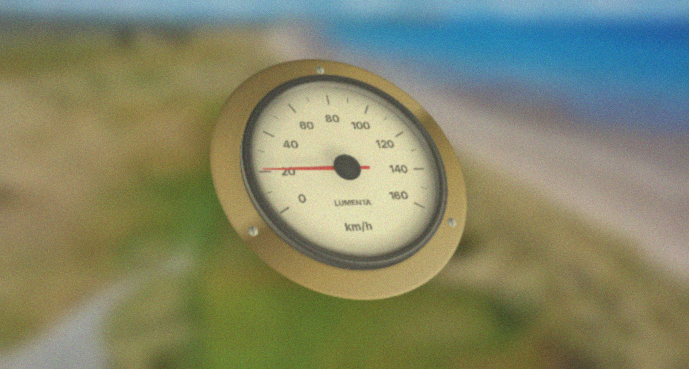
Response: 20 km/h
